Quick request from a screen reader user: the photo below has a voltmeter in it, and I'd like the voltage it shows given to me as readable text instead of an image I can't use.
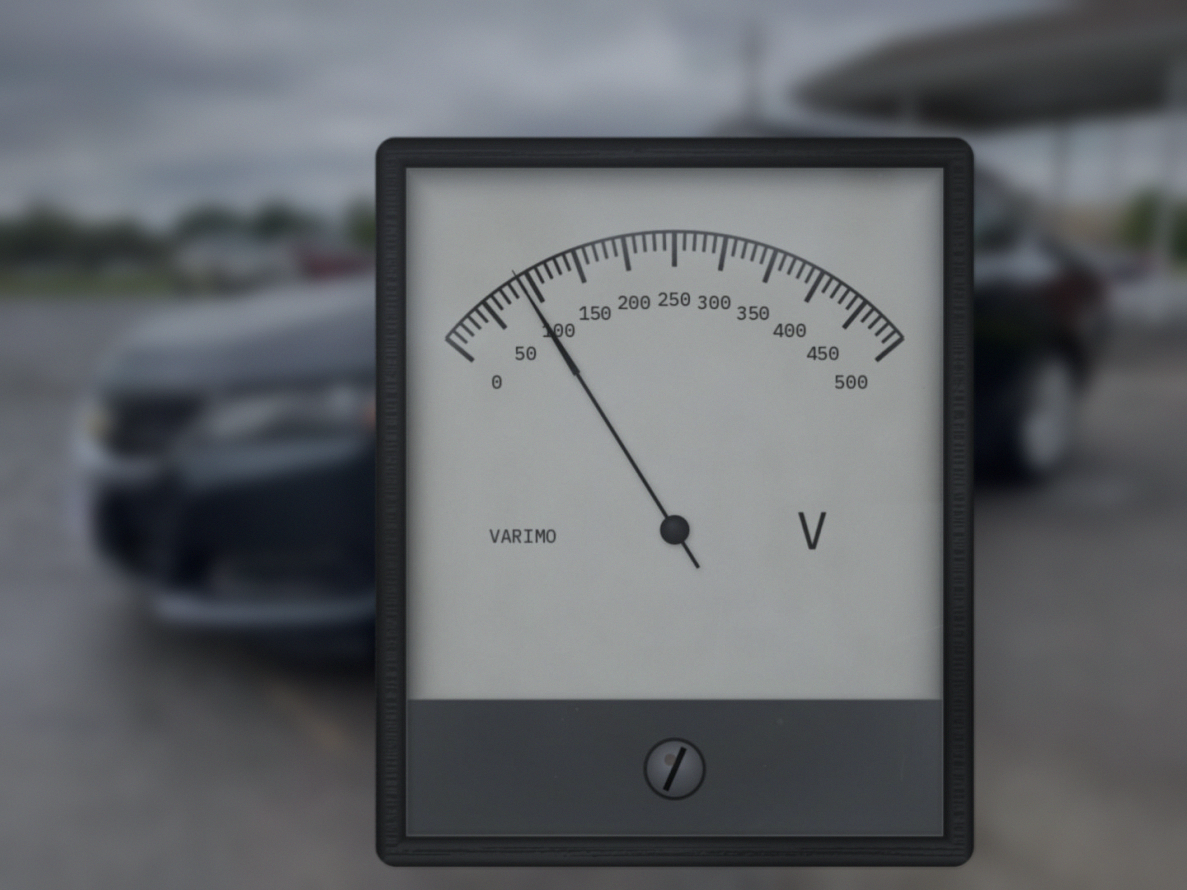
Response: 90 V
